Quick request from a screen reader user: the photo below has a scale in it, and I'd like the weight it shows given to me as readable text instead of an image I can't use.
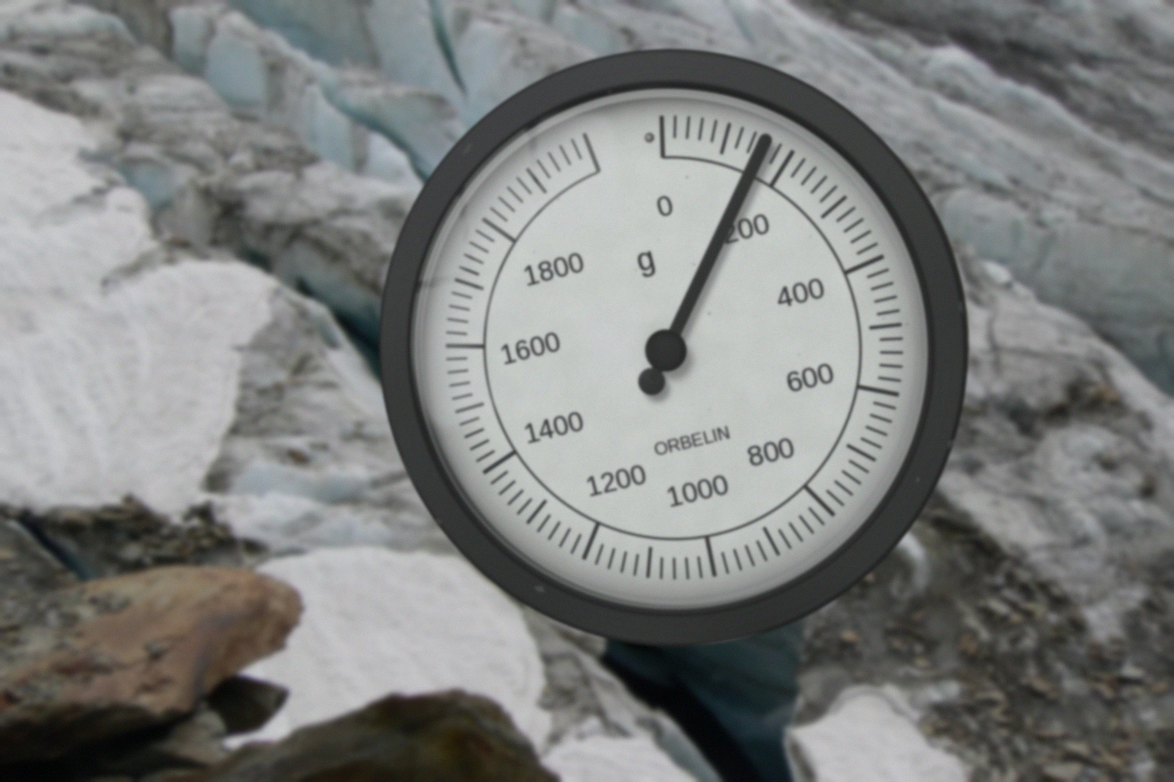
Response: 160 g
